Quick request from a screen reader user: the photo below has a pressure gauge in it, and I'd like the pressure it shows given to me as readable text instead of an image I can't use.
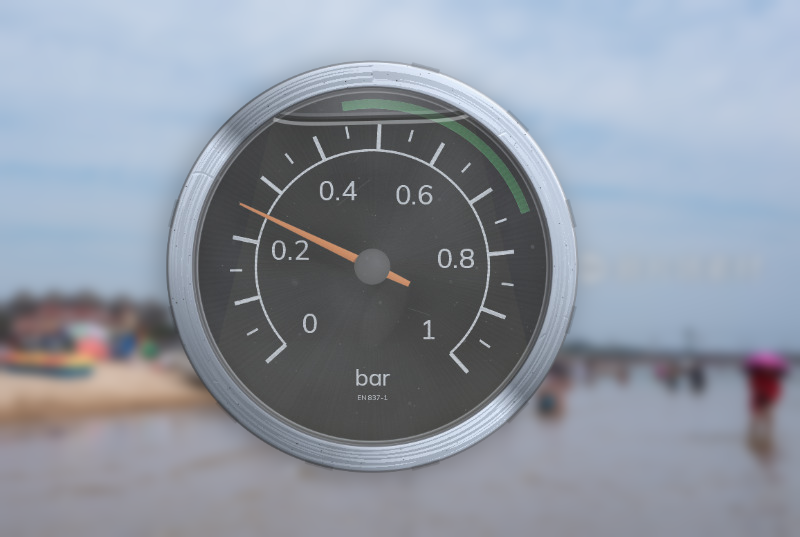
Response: 0.25 bar
